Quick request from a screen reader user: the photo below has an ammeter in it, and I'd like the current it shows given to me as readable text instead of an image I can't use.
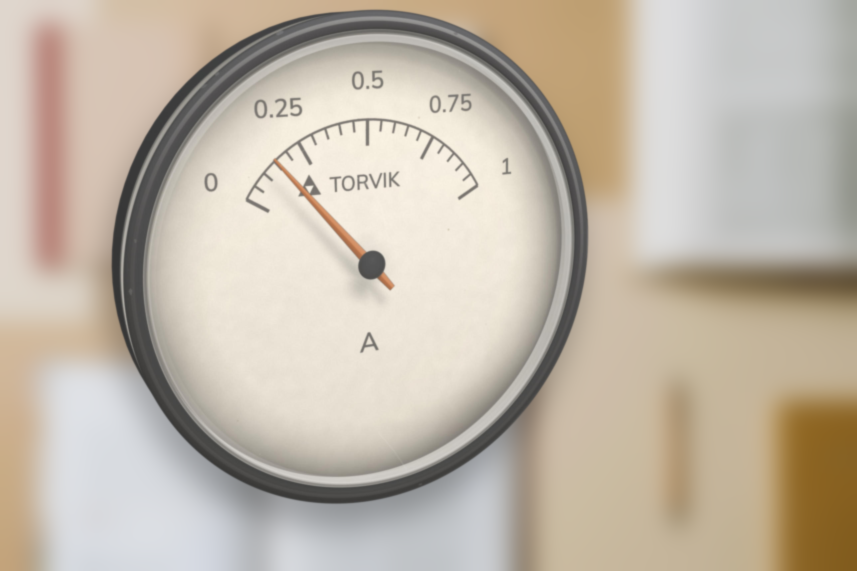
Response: 0.15 A
